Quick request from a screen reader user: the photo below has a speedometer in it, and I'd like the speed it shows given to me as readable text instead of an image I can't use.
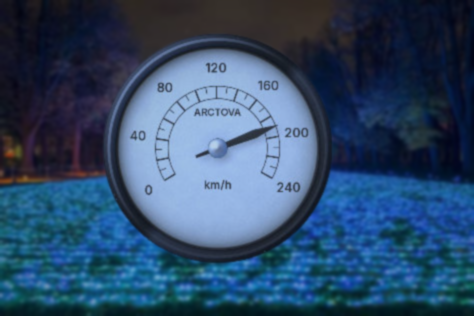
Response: 190 km/h
